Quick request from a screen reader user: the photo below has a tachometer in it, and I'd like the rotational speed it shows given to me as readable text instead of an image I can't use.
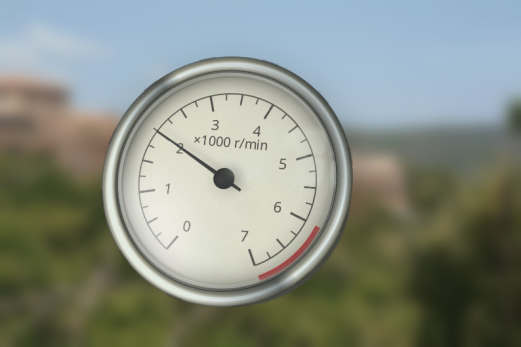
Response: 2000 rpm
